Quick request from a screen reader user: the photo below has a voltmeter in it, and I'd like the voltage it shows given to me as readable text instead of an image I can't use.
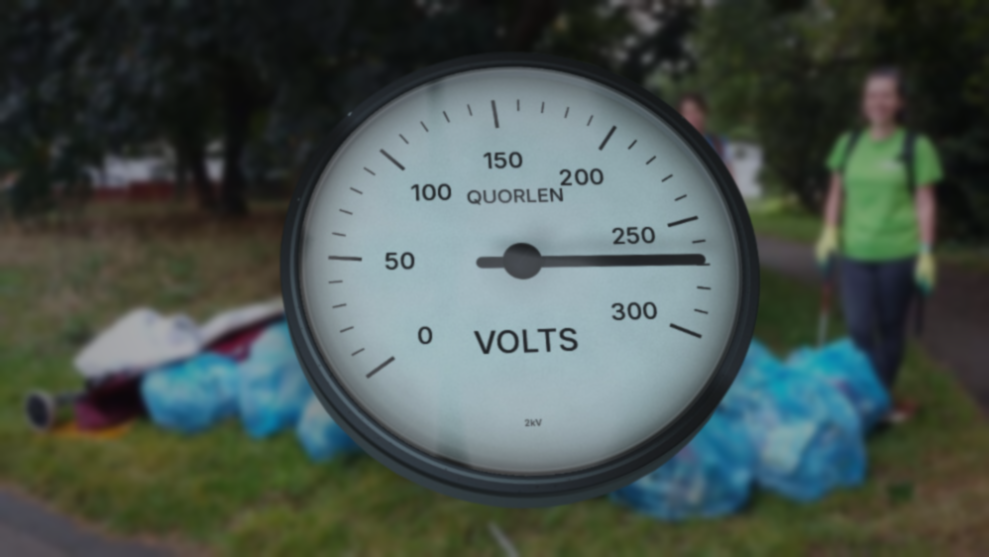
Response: 270 V
